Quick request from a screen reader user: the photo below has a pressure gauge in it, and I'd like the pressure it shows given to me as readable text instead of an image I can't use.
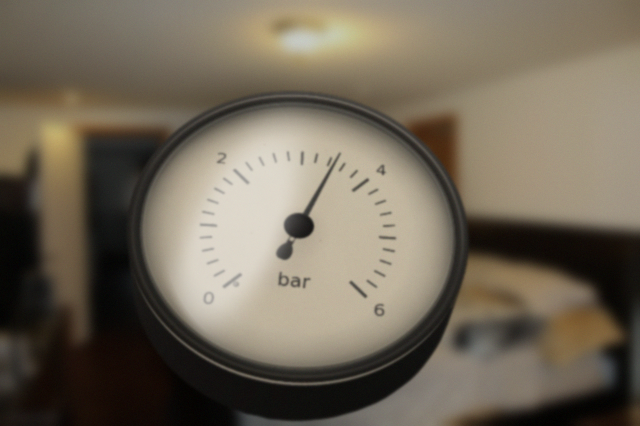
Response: 3.5 bar
